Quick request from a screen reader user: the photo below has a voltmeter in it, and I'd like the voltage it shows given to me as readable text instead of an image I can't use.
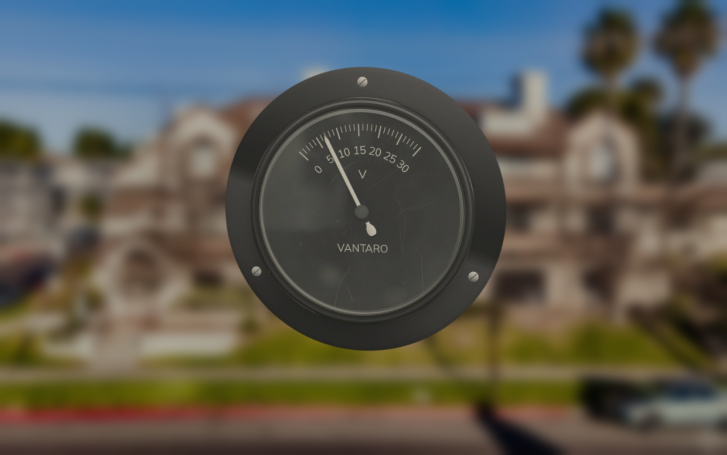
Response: 7 V
